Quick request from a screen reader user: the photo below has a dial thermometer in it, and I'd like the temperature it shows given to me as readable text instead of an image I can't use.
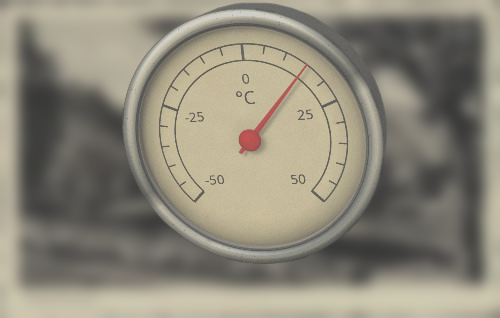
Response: 15 °C
